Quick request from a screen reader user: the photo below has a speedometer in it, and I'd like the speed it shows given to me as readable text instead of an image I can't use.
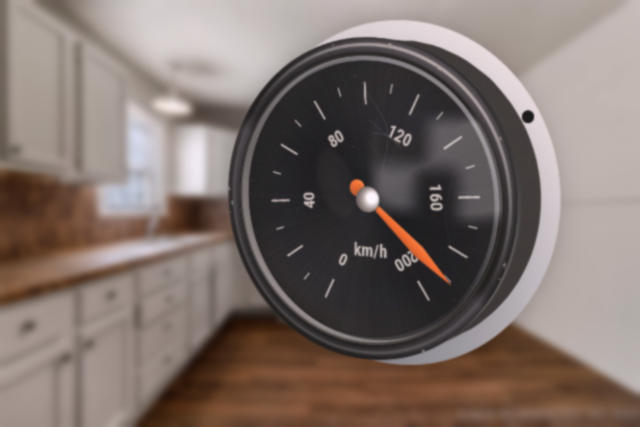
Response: 190 km/h
